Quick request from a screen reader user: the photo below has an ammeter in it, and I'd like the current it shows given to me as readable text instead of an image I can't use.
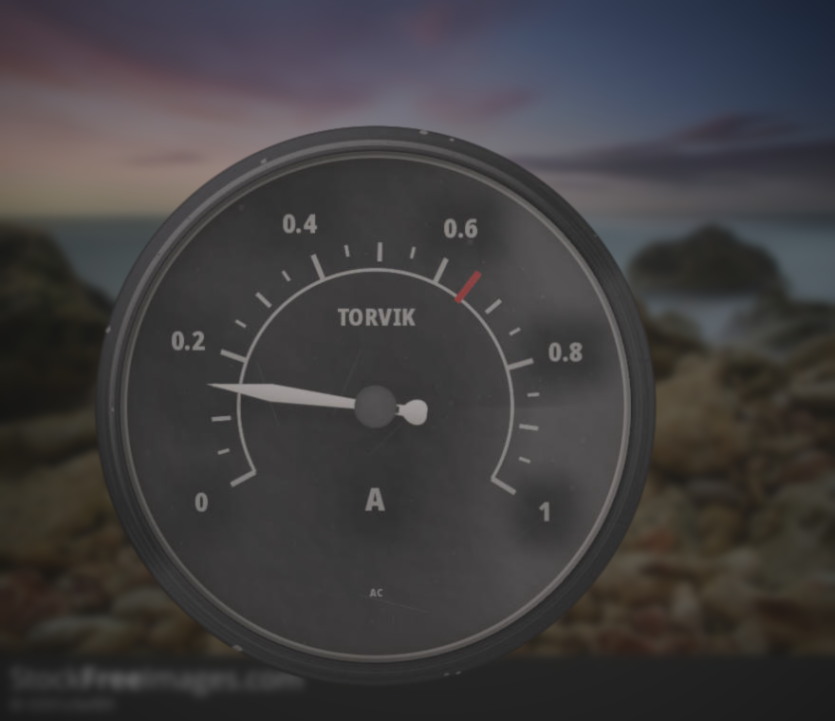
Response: 0.15 A
